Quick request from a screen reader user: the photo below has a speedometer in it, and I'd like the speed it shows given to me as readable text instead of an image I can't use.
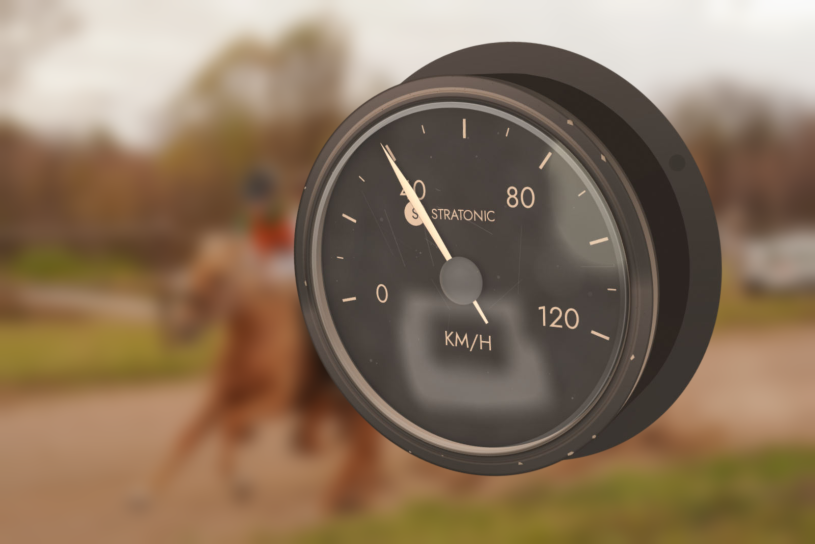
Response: 40 km/h
